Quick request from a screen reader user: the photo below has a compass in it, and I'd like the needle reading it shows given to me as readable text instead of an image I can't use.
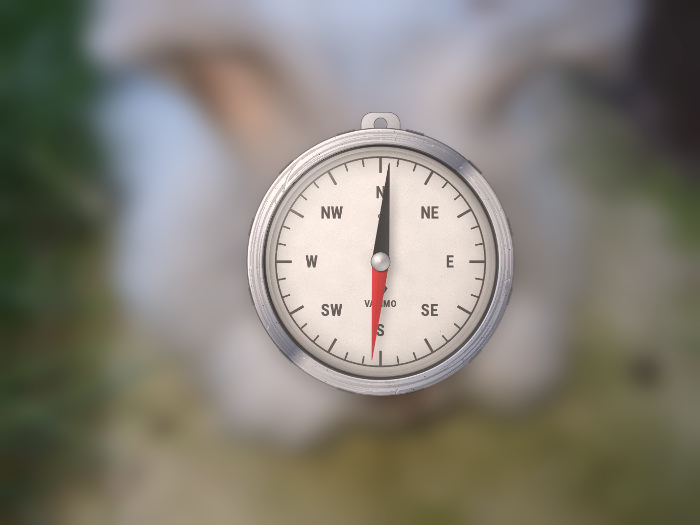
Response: 185 °
